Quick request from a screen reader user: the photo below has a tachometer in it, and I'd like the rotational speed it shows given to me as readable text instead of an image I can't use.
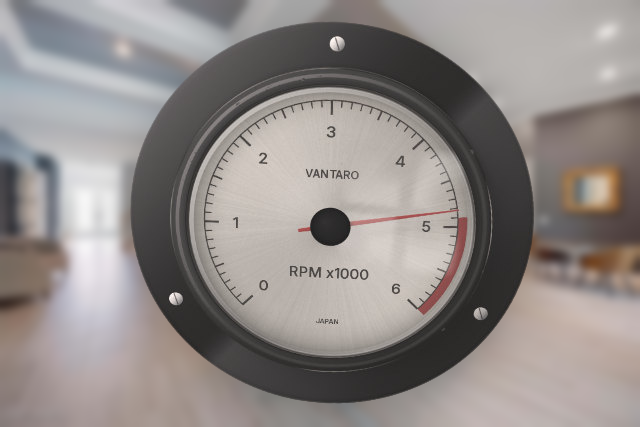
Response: 4800 rpm
